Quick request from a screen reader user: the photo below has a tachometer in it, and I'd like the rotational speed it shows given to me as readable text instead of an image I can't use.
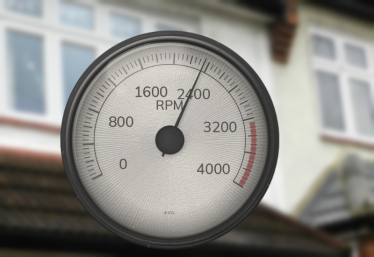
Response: 2350 rpm
